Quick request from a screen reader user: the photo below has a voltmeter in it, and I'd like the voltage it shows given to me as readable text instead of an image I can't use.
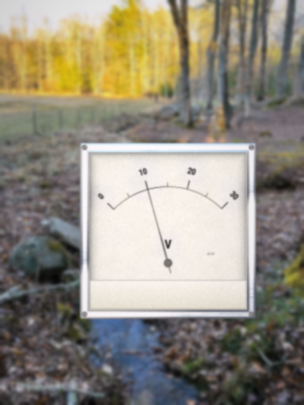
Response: 10 V
